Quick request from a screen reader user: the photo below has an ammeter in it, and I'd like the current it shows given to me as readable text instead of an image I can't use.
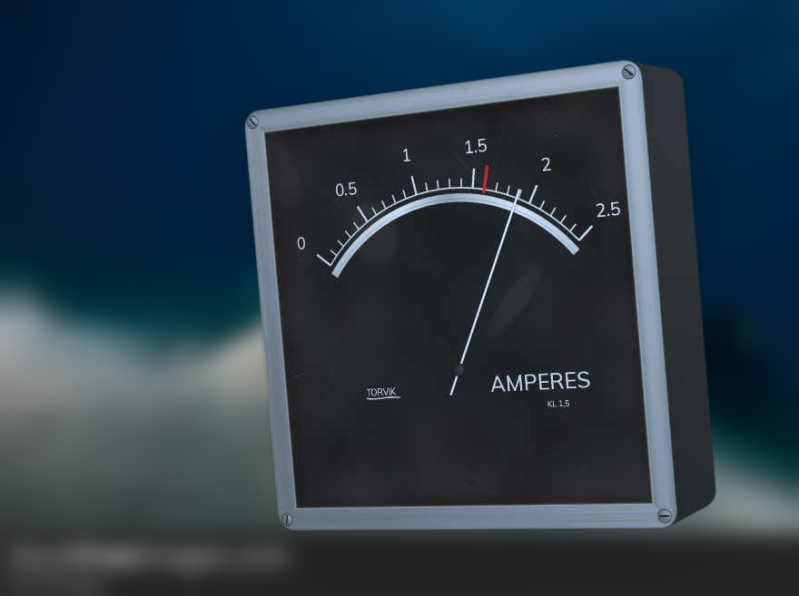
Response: 1.9 A
